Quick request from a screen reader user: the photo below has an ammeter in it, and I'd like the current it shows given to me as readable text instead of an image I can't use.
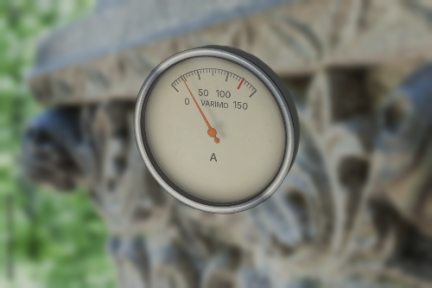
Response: 25 A
